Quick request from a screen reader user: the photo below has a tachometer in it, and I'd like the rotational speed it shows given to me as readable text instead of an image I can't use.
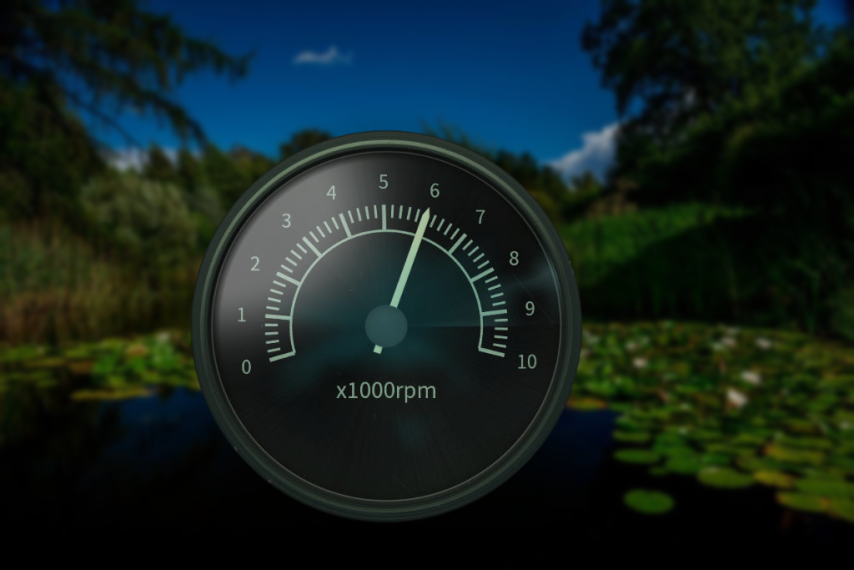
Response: 6000 rpm
